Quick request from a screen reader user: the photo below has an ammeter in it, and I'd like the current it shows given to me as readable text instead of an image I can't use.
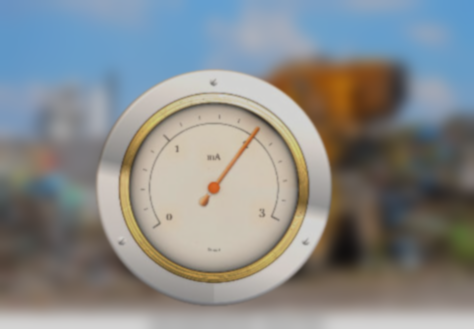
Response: 2 mA
